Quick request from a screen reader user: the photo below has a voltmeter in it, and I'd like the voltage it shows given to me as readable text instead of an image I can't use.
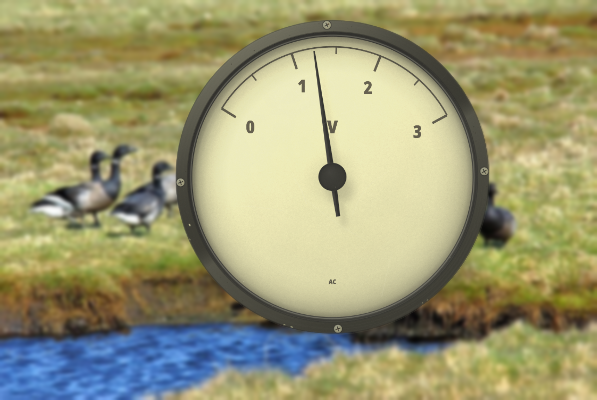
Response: 1.25 V
